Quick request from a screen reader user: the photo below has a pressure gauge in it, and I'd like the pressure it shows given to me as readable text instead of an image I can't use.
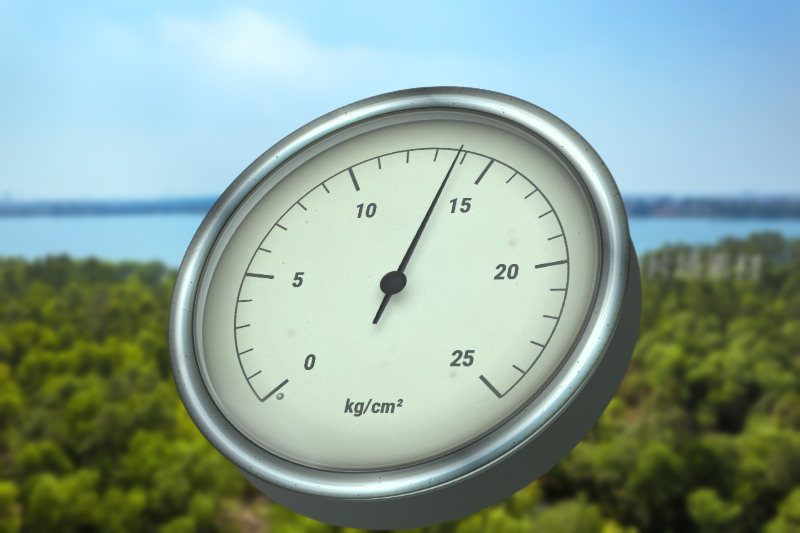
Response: 14 kg/cm²
